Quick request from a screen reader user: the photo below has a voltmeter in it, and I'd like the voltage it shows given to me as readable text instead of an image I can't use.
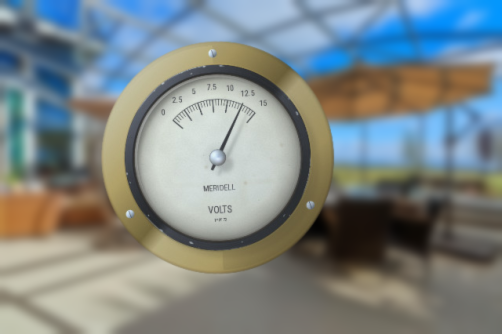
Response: 12.5 V
